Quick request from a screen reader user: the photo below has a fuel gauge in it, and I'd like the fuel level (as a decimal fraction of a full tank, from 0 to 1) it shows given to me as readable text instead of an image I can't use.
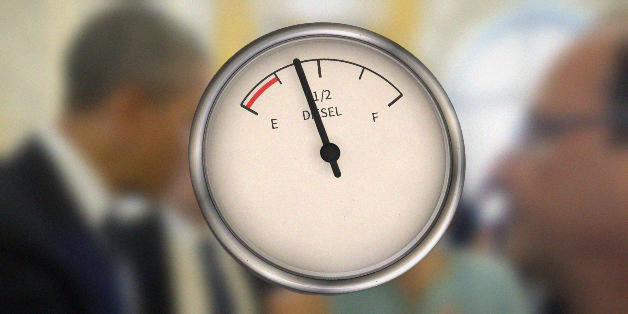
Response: 0.375
